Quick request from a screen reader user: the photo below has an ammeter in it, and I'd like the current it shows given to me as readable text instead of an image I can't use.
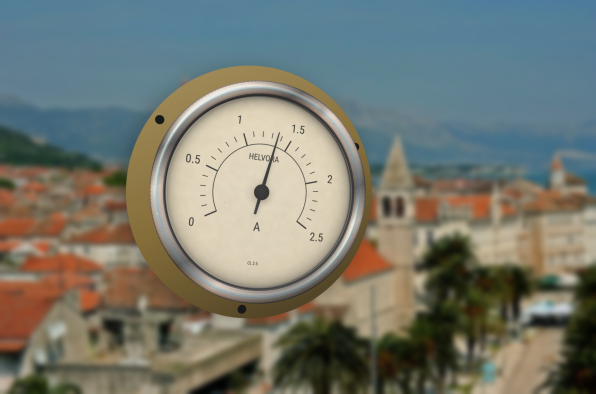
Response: 1.35 A
